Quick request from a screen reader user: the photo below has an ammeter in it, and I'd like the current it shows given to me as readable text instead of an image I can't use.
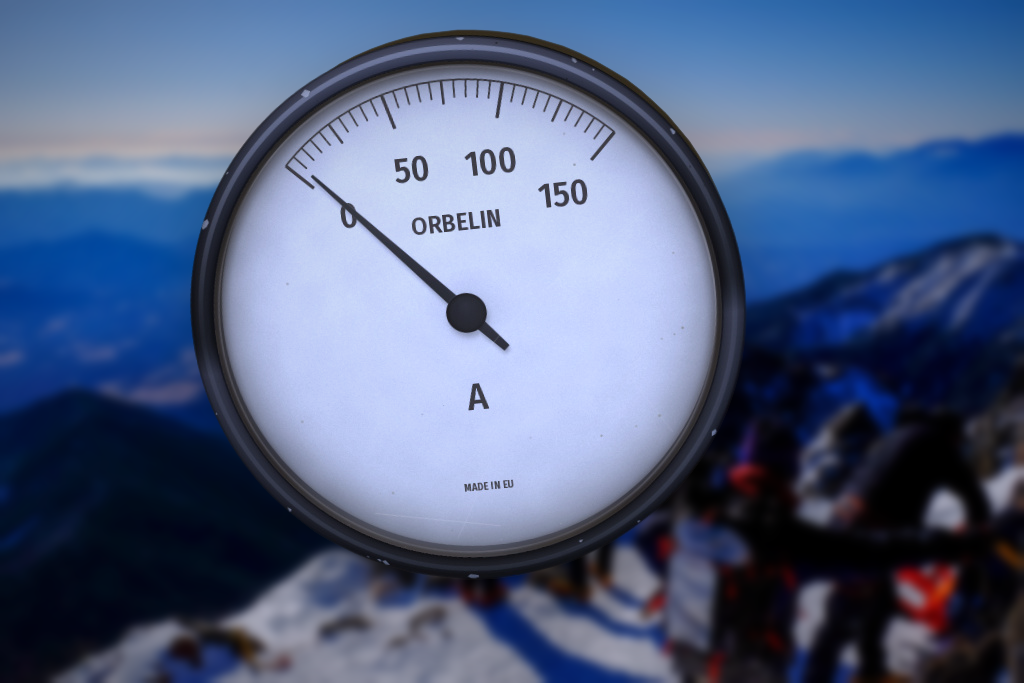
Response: 5 A
